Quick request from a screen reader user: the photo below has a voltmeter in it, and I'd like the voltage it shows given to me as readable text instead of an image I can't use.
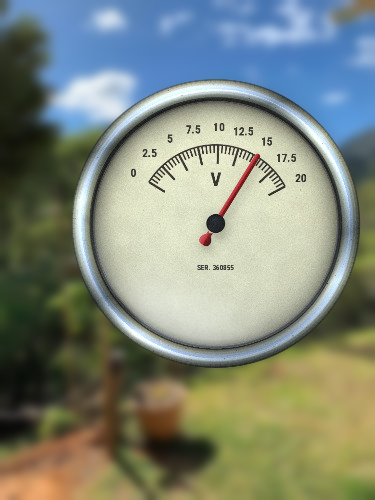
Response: 15 V
